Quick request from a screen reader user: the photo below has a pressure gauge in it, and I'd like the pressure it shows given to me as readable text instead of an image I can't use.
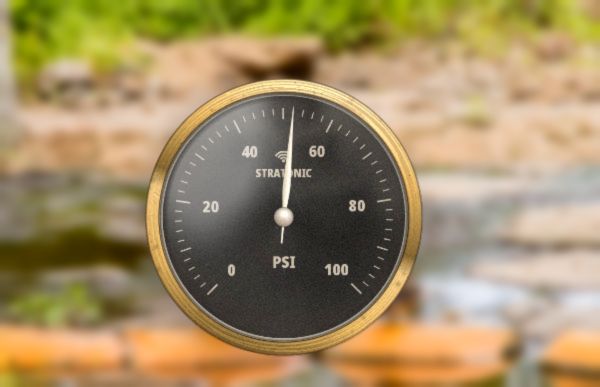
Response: 52 psi
